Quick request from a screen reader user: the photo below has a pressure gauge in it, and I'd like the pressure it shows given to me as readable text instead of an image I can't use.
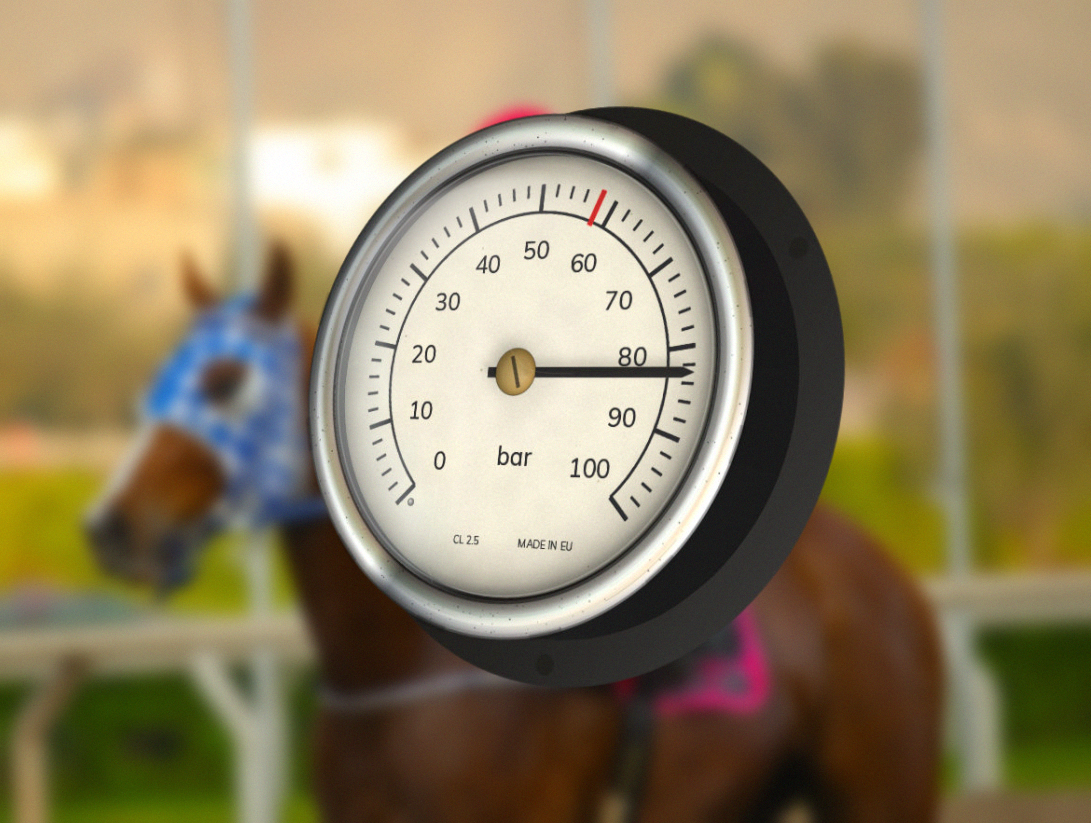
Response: 83 bar
